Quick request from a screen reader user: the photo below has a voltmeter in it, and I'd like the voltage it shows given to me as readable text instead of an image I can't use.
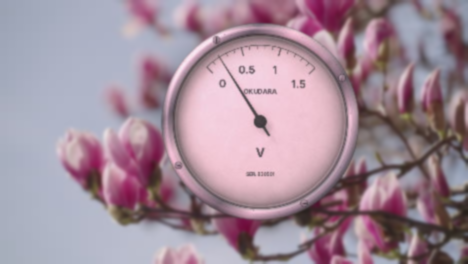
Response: 0.2 V
